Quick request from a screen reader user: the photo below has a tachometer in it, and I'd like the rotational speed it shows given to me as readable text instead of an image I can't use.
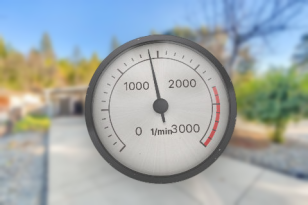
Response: 1400 rpm
